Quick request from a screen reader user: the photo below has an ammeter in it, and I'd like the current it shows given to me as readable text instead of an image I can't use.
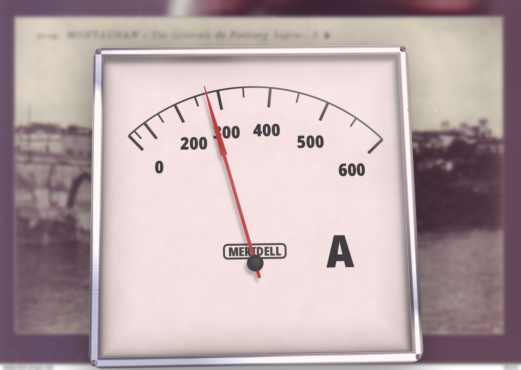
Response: 275 A
